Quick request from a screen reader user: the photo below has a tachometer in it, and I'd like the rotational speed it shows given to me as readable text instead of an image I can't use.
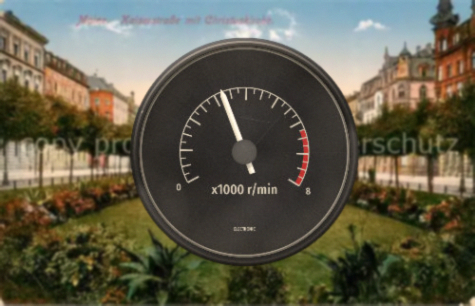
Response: 3250 rpm
